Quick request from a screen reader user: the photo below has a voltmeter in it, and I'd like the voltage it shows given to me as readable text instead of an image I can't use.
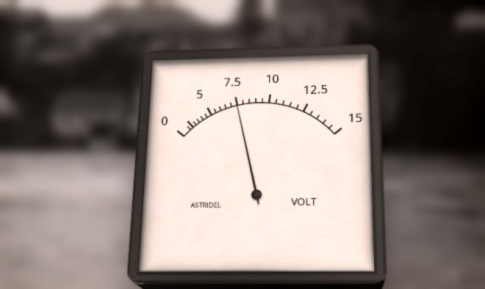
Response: 7.5 V
